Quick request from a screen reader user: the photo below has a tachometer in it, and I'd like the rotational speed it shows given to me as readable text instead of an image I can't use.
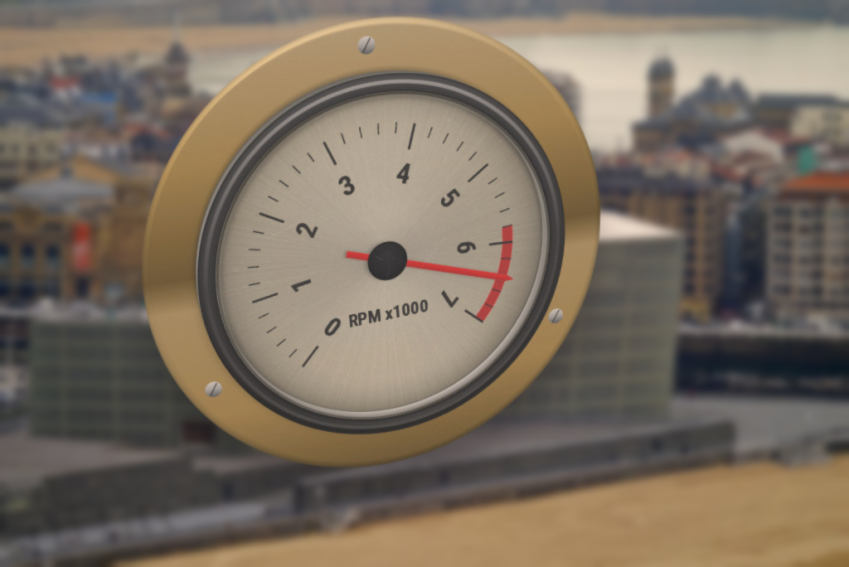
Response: 6400 rpm
